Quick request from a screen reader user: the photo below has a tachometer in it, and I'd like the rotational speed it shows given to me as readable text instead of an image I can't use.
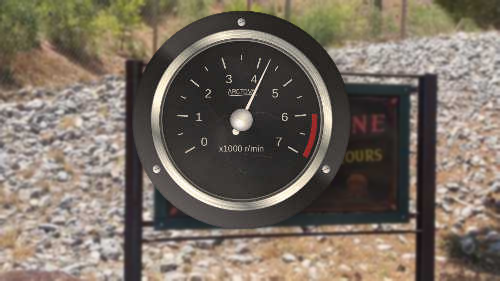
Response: 4250 rpm
